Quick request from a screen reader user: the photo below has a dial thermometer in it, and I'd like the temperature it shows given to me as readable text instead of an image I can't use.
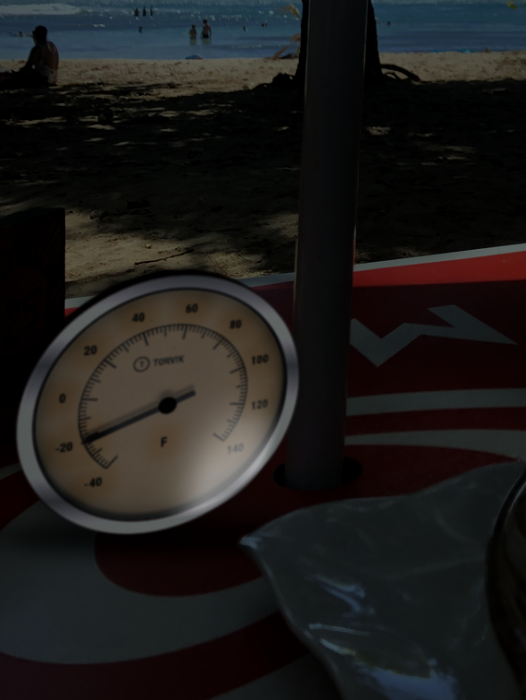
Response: -20 °F
